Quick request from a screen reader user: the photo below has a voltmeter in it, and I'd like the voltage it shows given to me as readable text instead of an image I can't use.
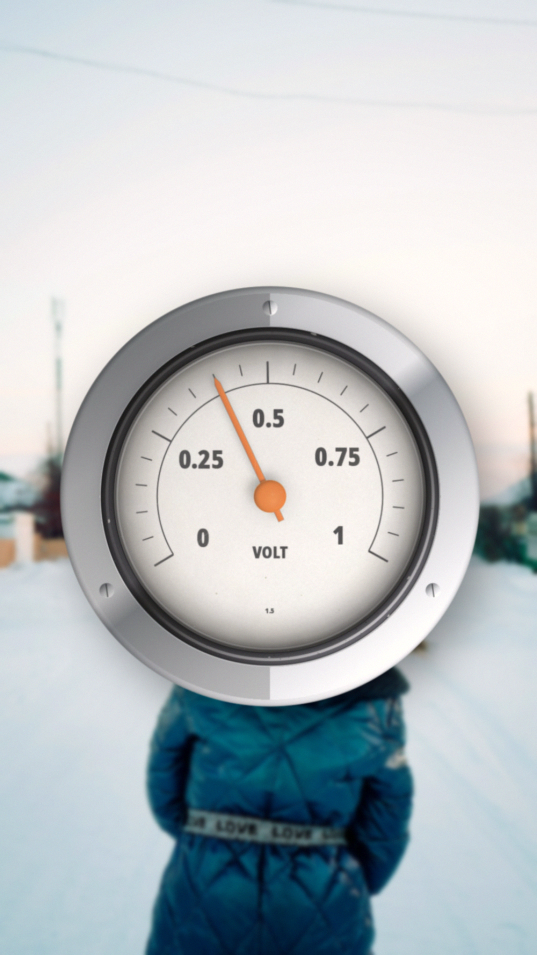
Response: 0.4 V
